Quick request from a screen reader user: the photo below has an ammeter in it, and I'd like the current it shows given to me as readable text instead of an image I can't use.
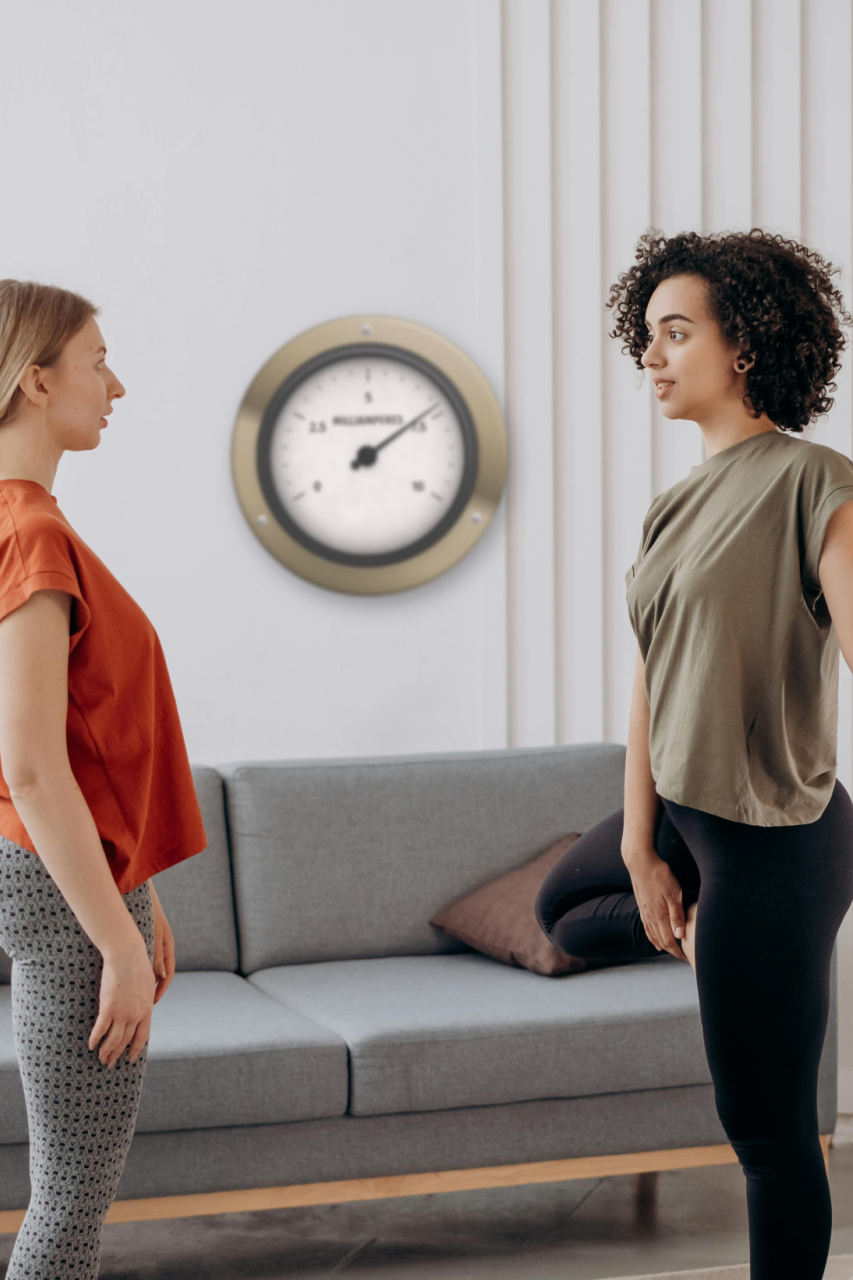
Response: 7.25 mA
